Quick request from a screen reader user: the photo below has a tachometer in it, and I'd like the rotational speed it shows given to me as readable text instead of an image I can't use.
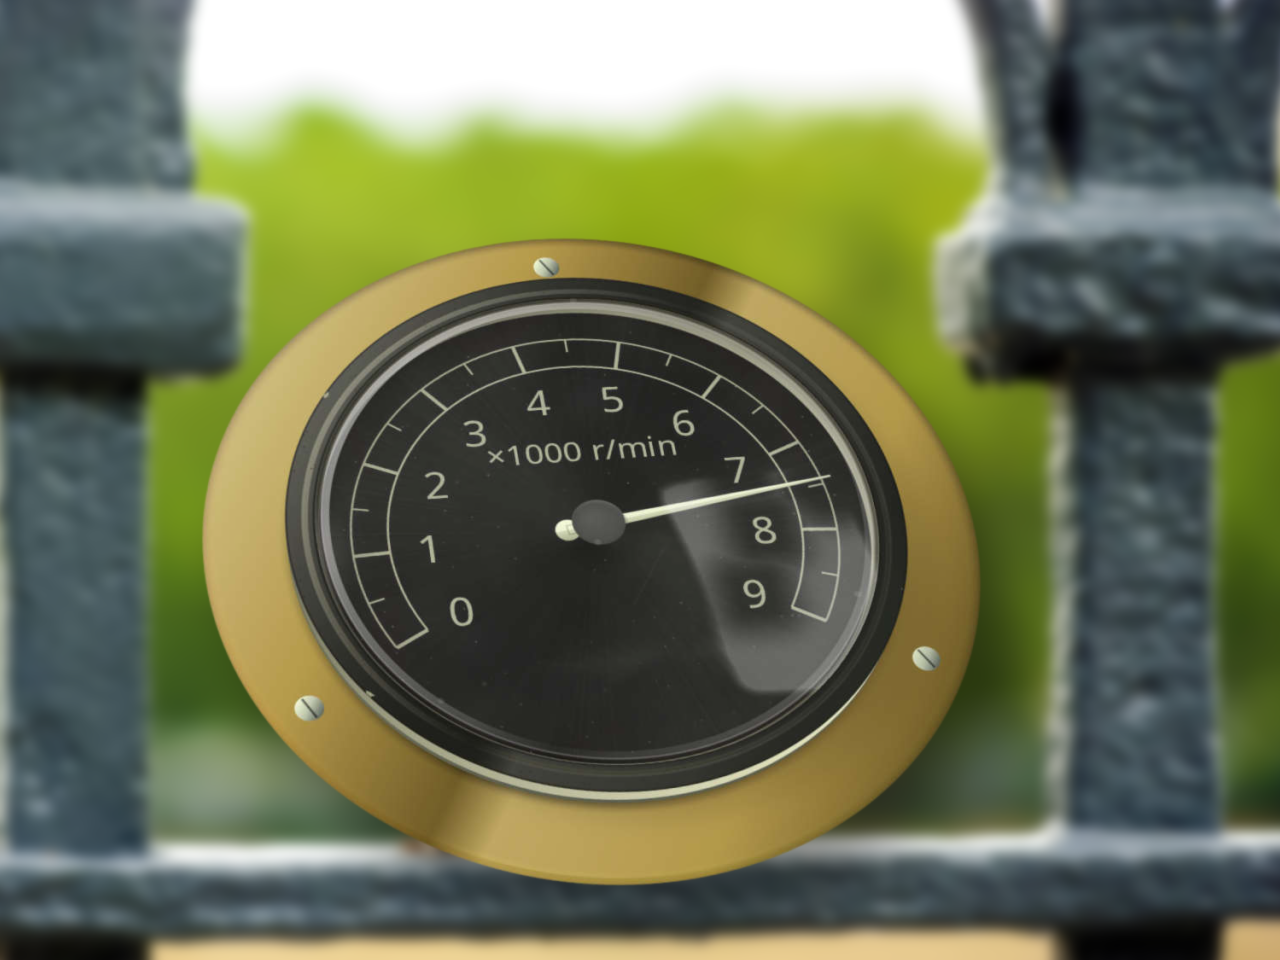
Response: 7500 rpm
